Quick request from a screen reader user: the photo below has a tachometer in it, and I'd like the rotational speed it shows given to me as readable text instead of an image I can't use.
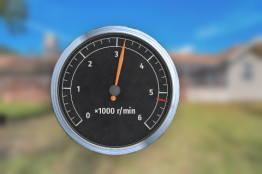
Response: 3200 rpm
